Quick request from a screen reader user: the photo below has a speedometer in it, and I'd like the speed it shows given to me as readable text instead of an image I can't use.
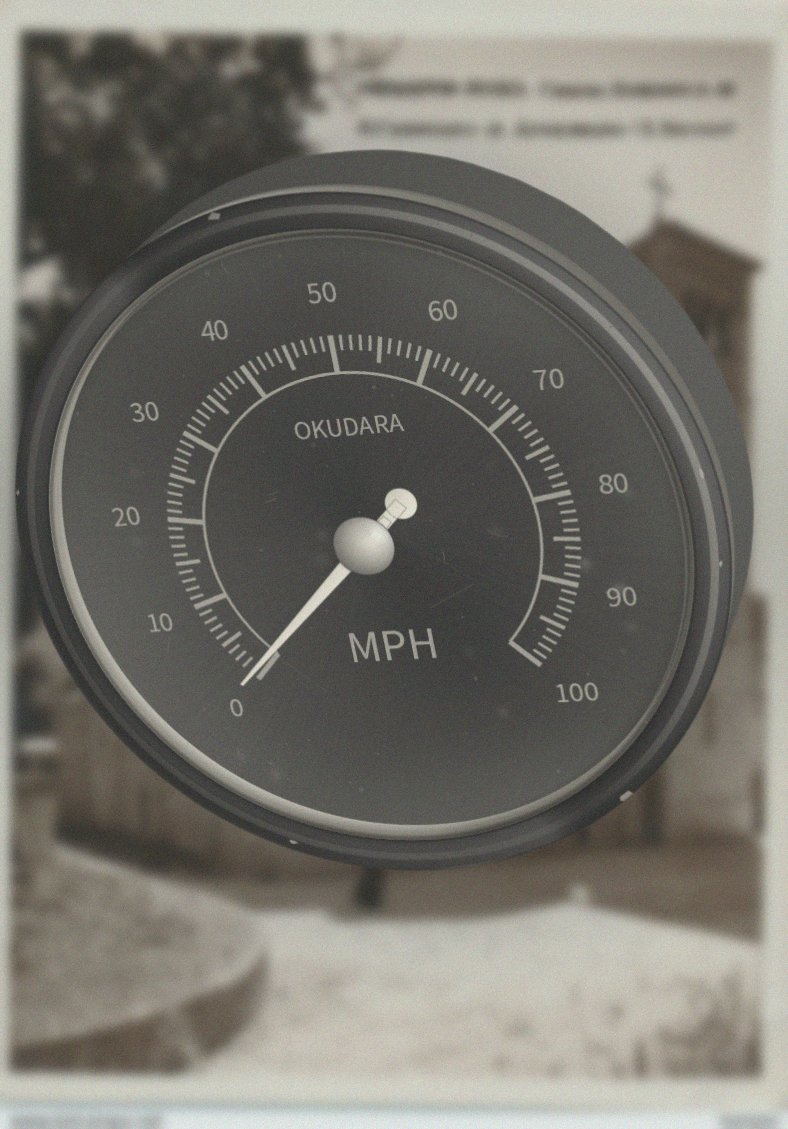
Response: 1 mph
